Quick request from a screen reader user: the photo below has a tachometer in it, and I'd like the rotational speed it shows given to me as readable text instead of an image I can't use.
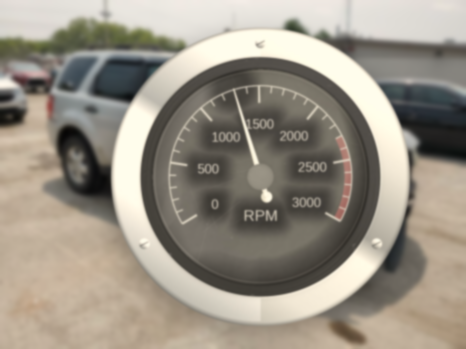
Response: 1300 rpm
